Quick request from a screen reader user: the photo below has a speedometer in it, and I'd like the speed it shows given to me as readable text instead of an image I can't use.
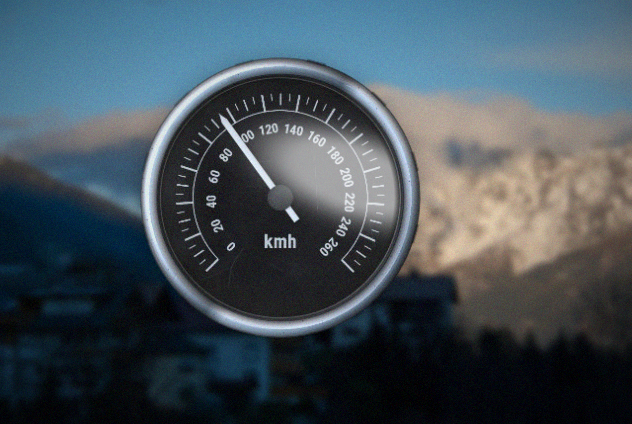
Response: 95 km/h
